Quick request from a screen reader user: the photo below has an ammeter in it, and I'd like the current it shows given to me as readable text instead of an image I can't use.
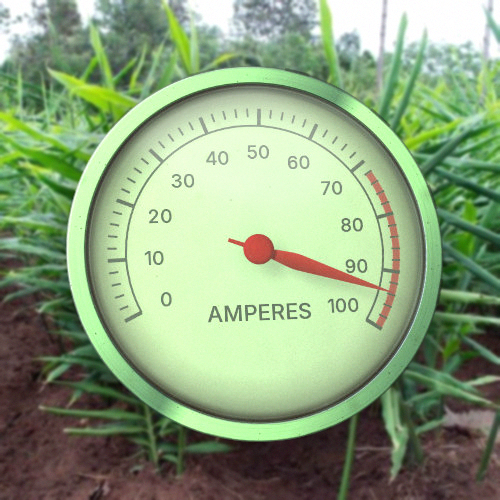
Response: 94 A
